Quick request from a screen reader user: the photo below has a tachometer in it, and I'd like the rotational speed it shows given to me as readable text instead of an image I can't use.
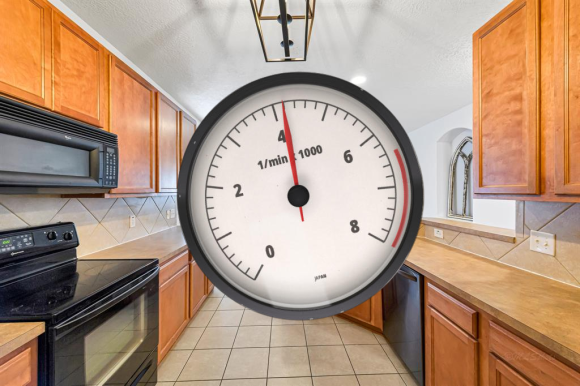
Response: 4200 rpm
